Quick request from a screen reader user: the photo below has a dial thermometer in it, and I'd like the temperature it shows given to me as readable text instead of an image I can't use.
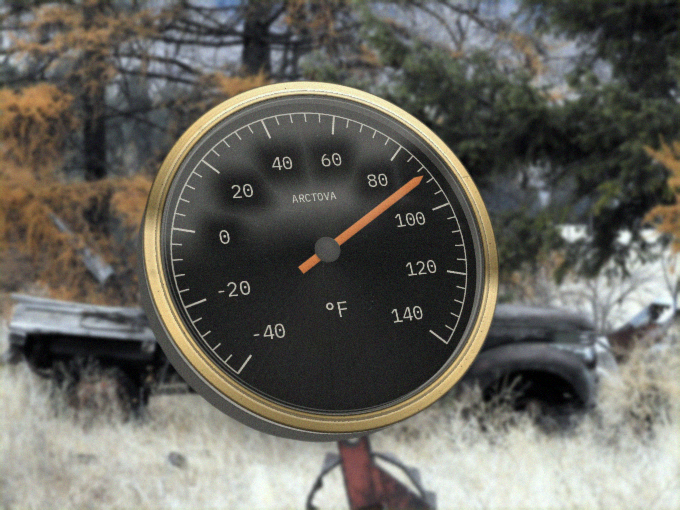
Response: 90 °F
